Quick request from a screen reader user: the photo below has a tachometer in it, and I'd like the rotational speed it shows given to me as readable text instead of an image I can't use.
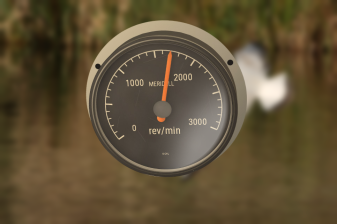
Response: 1700 rpm
